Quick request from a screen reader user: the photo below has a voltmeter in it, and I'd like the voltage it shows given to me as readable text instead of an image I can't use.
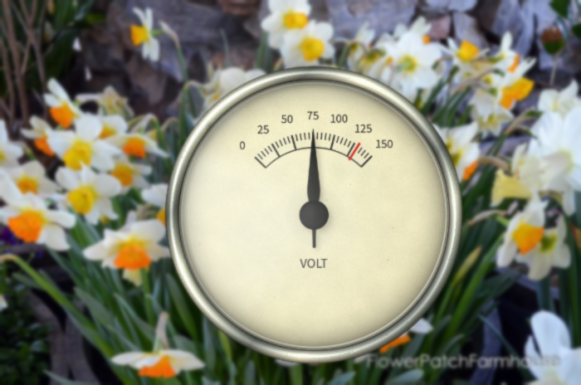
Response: 75 V
